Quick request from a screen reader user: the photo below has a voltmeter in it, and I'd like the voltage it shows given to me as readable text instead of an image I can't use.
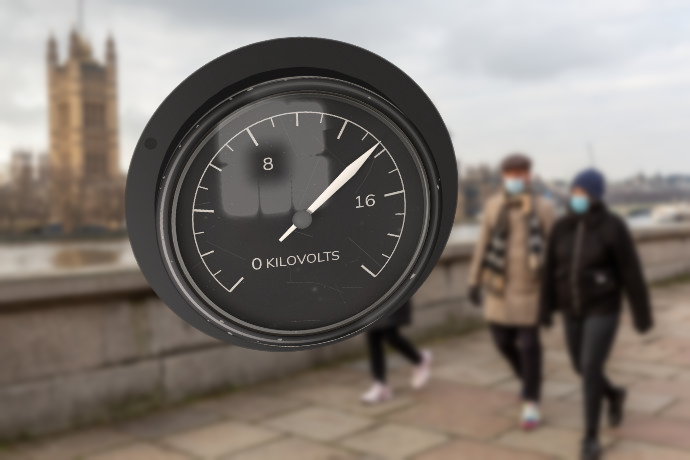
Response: 13.5 kV
